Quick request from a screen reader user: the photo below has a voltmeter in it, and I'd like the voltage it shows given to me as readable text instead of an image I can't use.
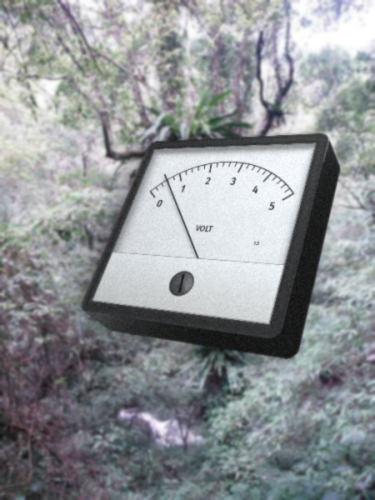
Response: 0.6 V
